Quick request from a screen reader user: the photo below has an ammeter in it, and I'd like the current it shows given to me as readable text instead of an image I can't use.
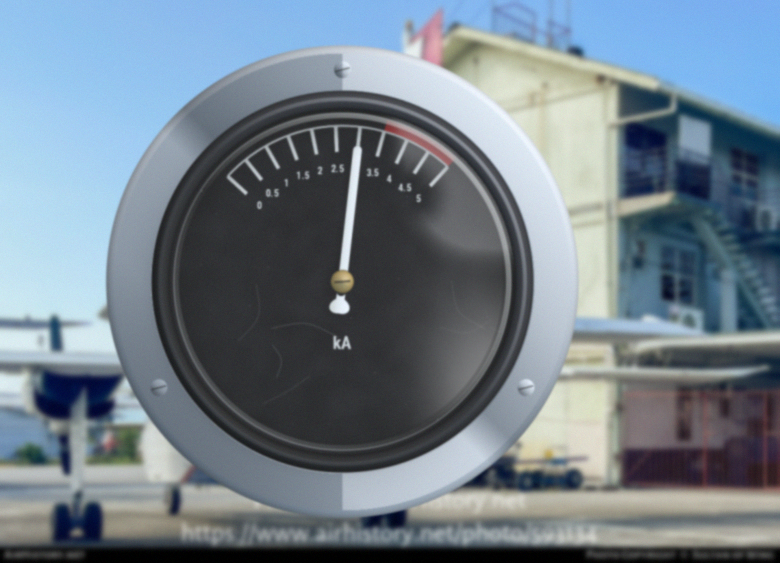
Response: 3 kA
